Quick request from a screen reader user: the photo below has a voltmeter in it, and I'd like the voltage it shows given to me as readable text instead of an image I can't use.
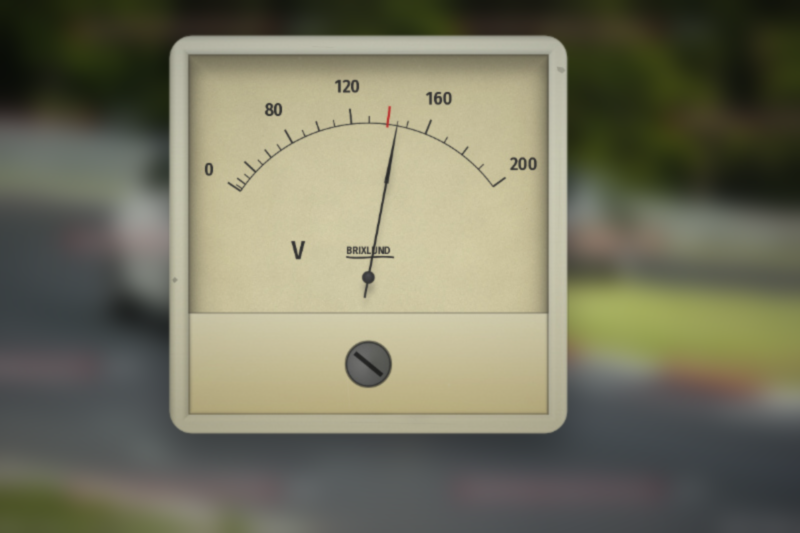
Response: 145 V
